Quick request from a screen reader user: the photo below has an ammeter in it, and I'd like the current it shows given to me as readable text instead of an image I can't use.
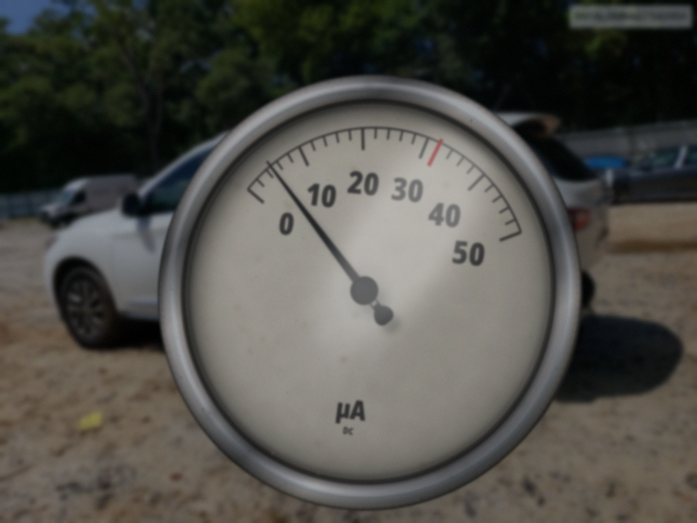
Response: 5 µA
